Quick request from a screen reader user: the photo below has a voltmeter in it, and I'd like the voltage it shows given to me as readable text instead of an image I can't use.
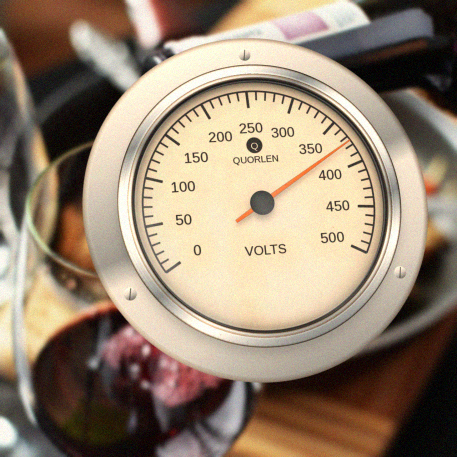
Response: 375 V
